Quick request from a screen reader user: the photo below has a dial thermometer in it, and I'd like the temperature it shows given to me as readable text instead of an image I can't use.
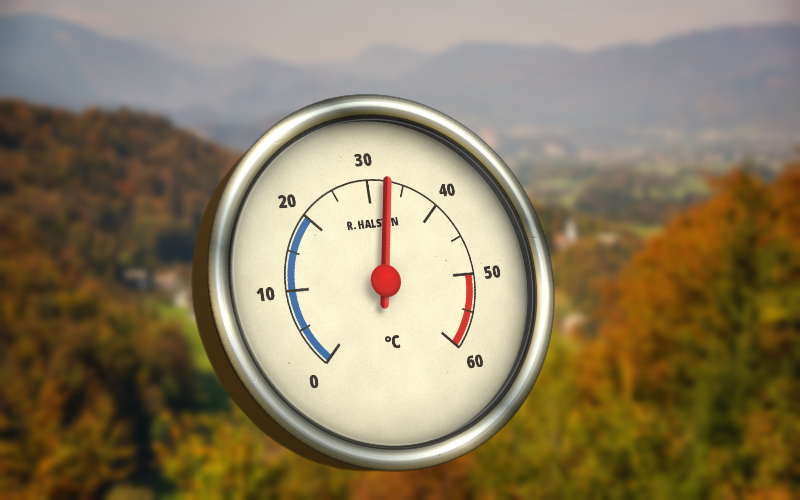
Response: 32.5 °C
